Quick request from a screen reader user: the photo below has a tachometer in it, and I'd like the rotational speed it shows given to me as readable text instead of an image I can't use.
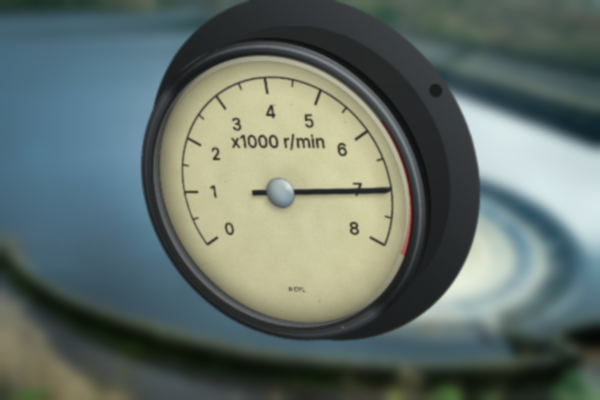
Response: 7000 rpm
